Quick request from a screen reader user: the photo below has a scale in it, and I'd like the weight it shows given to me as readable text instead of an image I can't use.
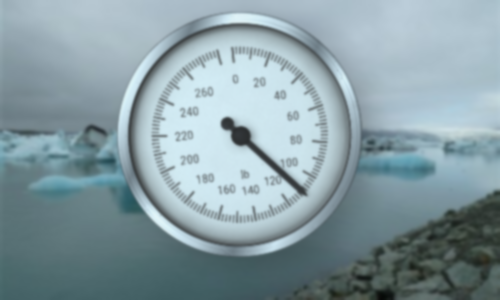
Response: 110 lb
